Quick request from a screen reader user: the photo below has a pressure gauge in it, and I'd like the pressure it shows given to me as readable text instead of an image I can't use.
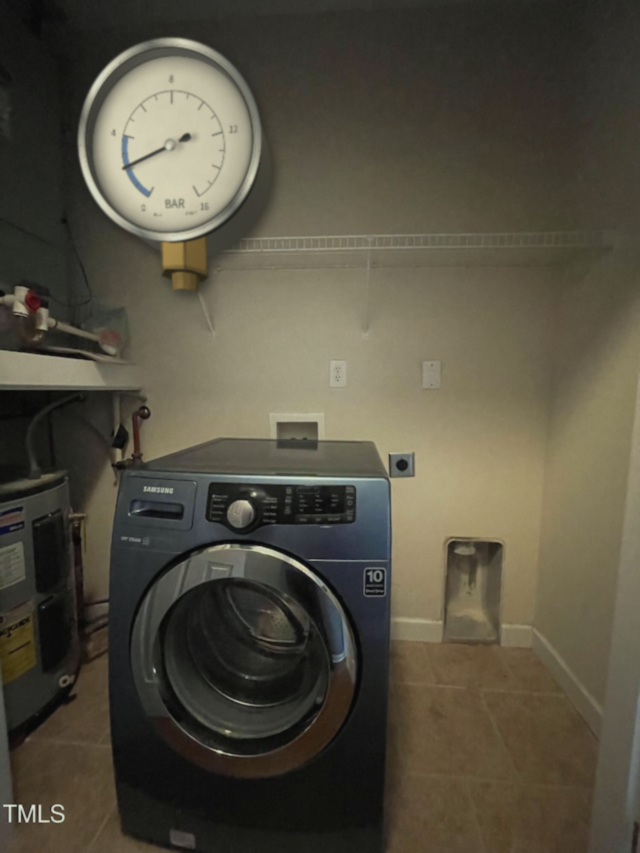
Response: 2 bar
